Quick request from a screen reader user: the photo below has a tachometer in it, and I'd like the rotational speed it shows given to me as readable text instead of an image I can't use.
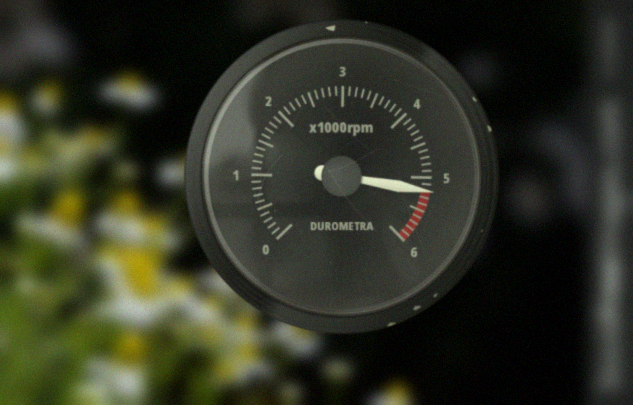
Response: 5200 rpm
